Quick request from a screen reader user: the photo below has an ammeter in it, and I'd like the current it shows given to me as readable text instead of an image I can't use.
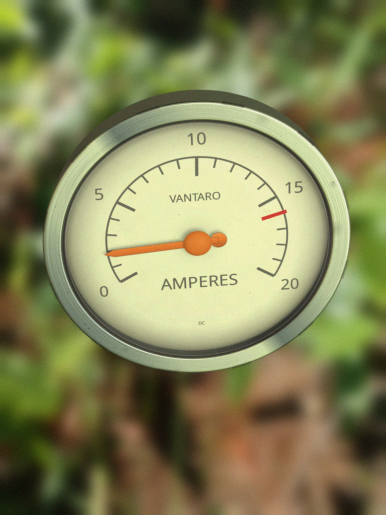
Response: 2 A
